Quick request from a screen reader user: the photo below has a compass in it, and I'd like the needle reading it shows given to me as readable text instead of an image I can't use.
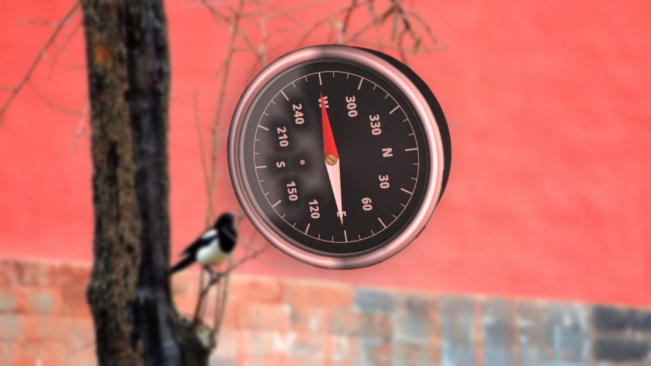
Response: 270 °
